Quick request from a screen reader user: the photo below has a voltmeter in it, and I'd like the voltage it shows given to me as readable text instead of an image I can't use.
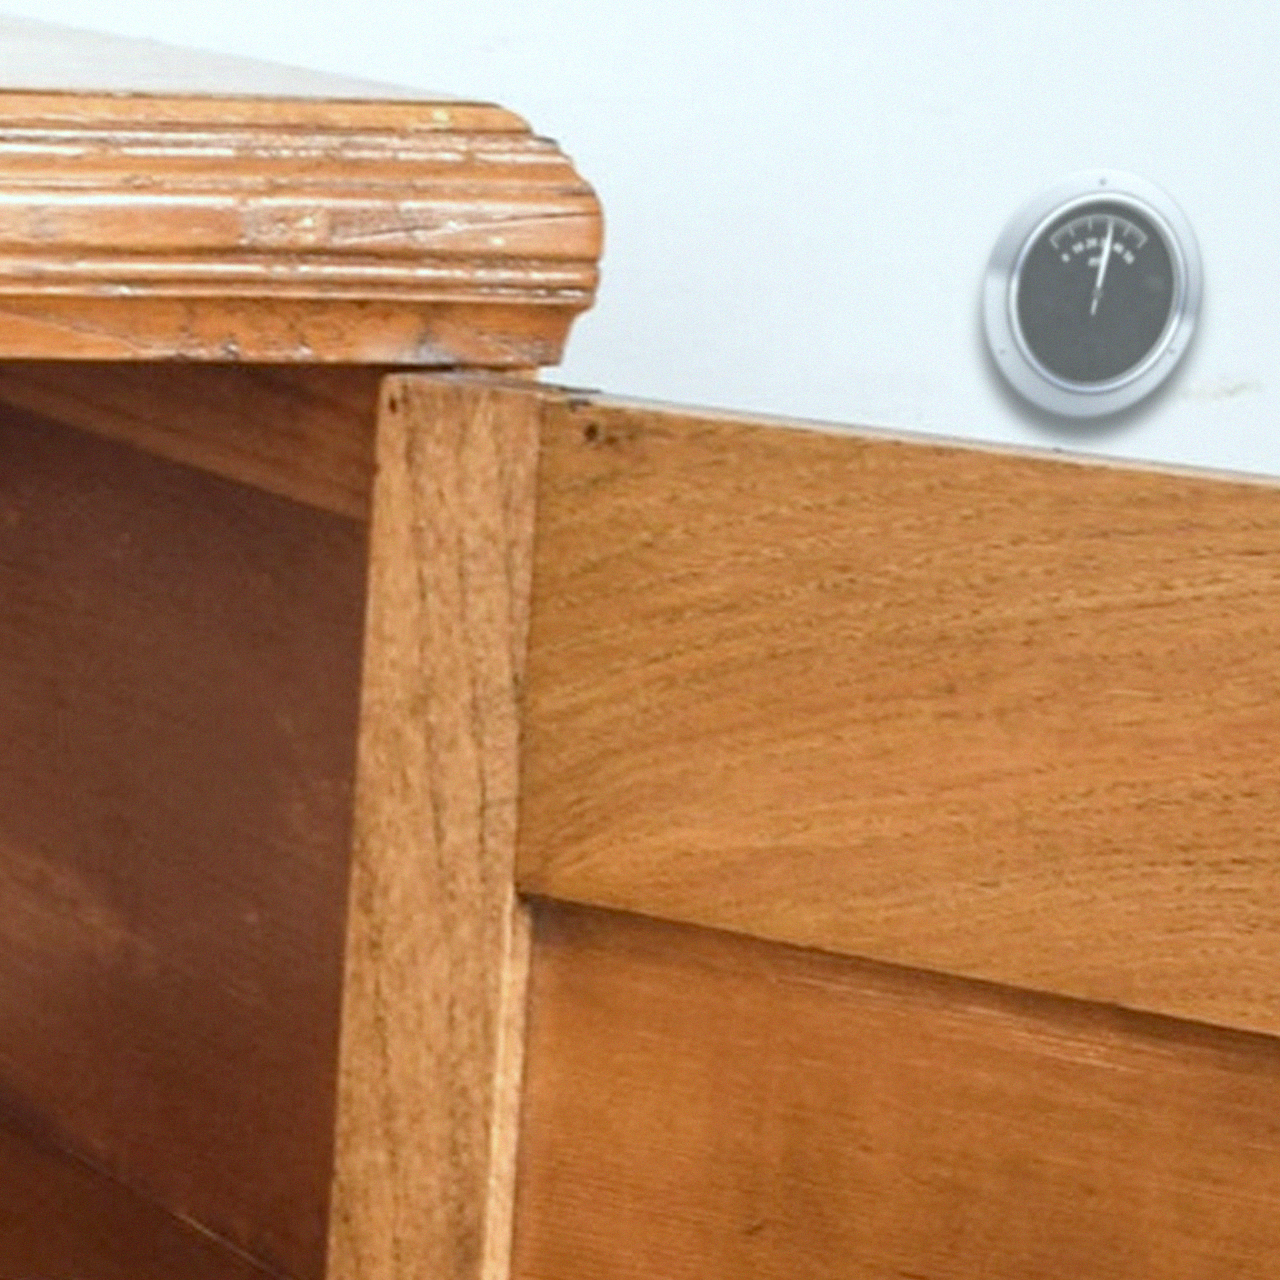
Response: 30 mV
